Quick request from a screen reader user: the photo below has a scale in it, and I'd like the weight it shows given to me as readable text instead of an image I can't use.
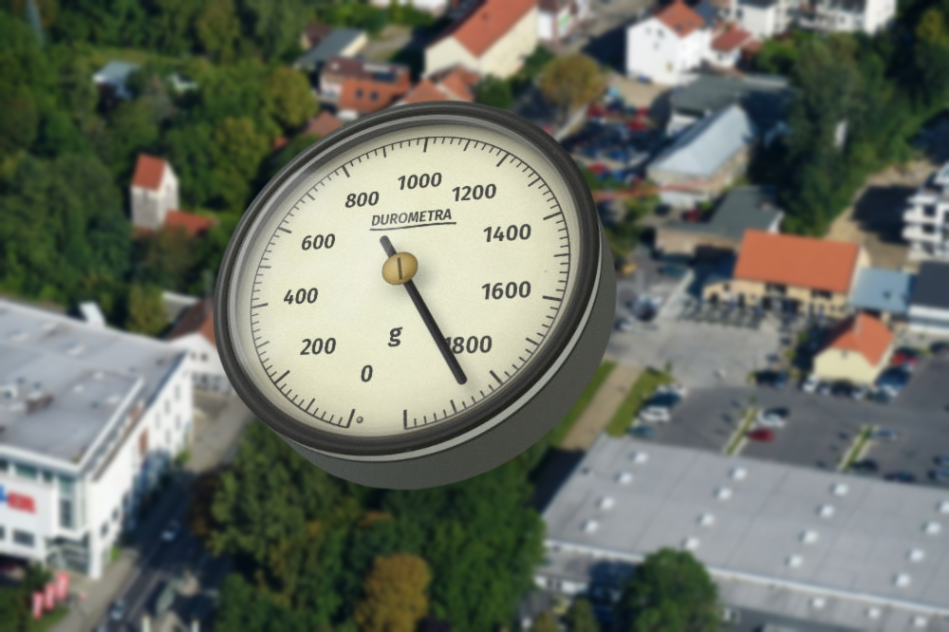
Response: 1860 g
